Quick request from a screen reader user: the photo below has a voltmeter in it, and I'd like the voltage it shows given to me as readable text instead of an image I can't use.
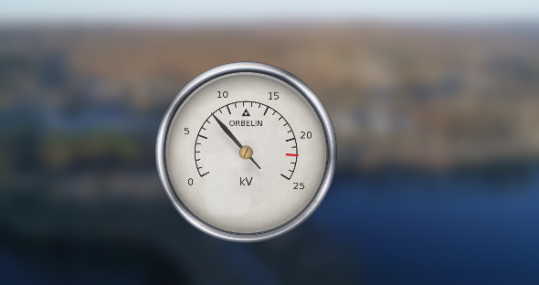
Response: 8 kV
